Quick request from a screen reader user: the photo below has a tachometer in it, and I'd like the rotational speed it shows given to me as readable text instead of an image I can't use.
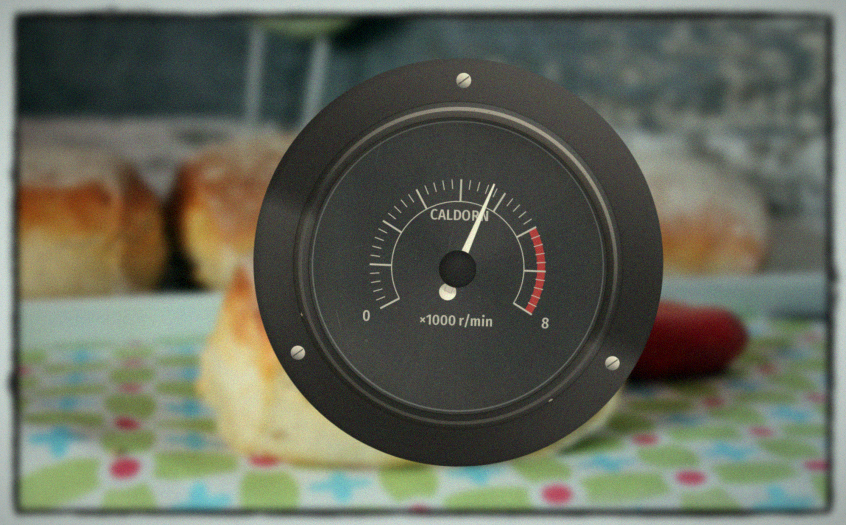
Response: 4700 rpm
